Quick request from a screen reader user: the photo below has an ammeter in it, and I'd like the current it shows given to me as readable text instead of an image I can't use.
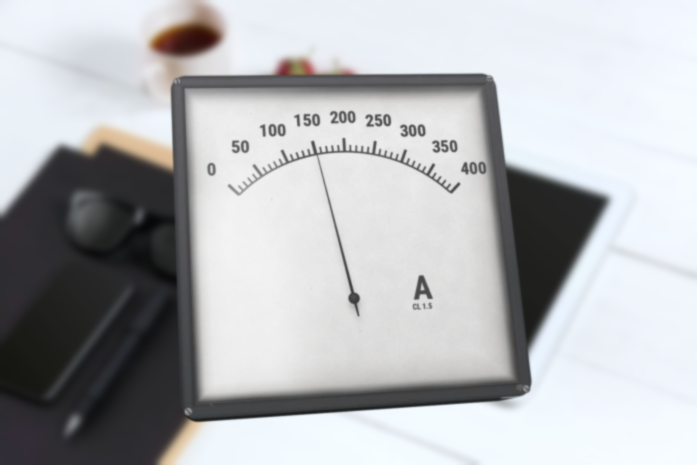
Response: 150 A
